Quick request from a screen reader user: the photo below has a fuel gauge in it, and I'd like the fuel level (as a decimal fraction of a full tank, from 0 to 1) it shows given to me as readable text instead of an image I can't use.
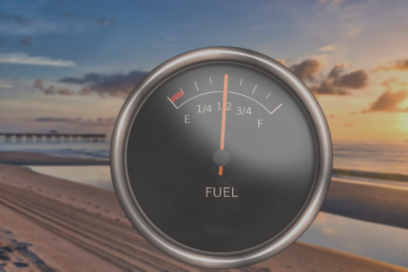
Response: 0.5
